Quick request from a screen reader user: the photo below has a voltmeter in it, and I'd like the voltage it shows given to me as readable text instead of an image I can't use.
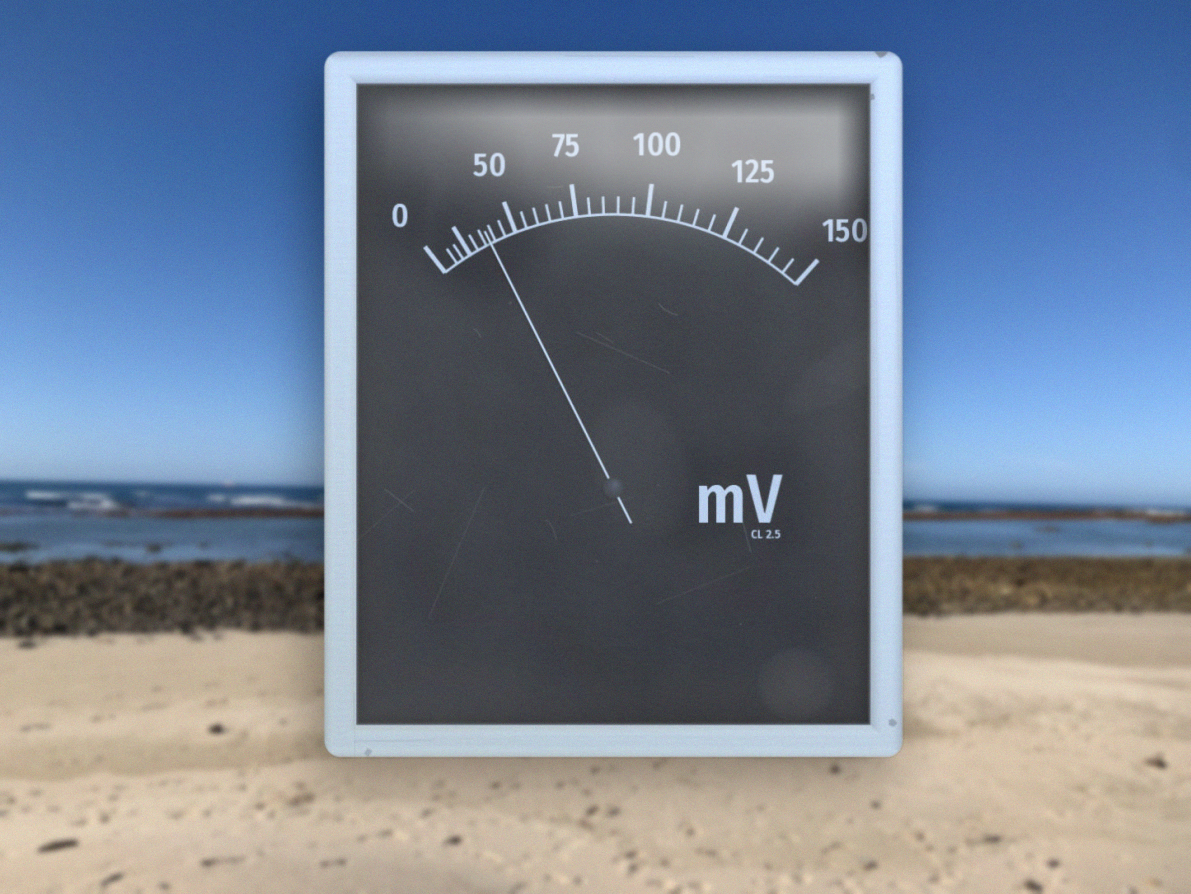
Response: 37.5 mV
